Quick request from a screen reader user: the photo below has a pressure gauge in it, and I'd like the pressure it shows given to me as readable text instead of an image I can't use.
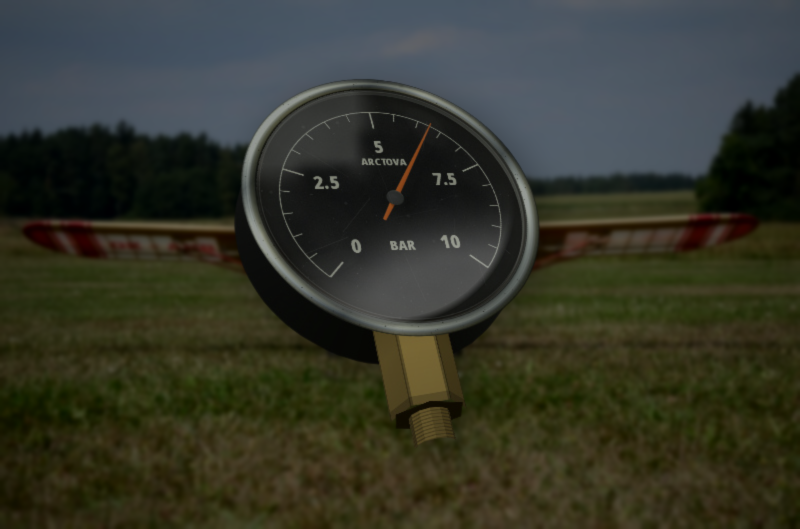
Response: 6.25 bar
